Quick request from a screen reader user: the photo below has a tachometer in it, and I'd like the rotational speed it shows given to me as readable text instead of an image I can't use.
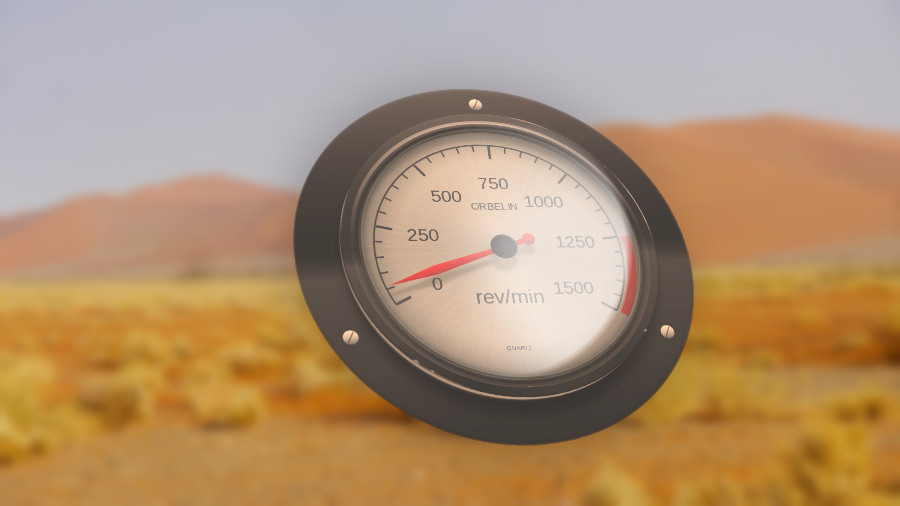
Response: 50 rpm
